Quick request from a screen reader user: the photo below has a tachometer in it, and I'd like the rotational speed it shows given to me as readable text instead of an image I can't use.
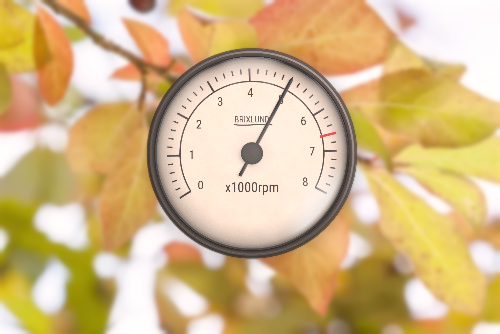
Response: 5000 rpm
